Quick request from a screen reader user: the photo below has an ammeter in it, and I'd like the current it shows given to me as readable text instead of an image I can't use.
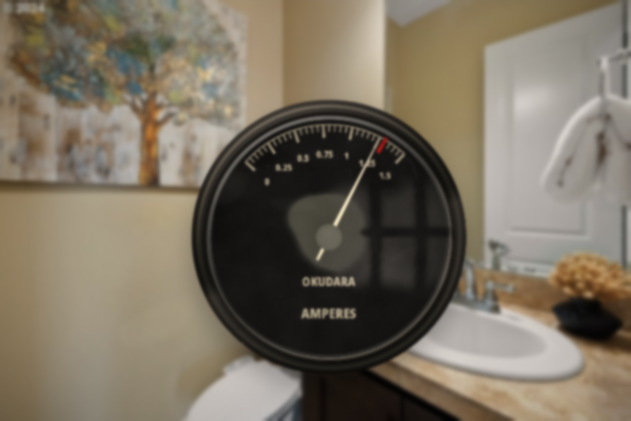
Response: 1.25 A
